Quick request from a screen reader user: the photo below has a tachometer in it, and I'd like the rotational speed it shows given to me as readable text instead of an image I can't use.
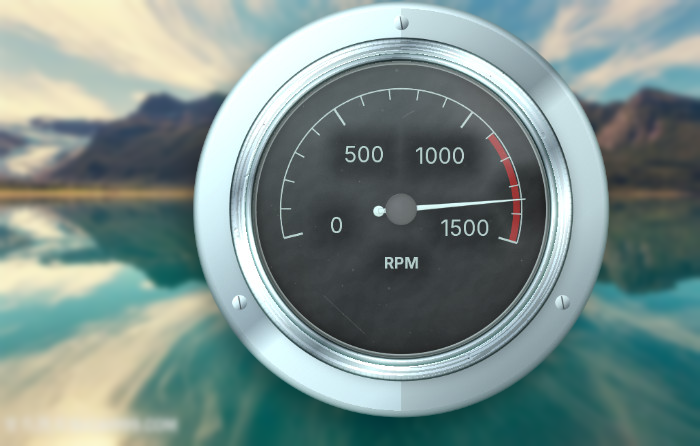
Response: 1350 rpm
